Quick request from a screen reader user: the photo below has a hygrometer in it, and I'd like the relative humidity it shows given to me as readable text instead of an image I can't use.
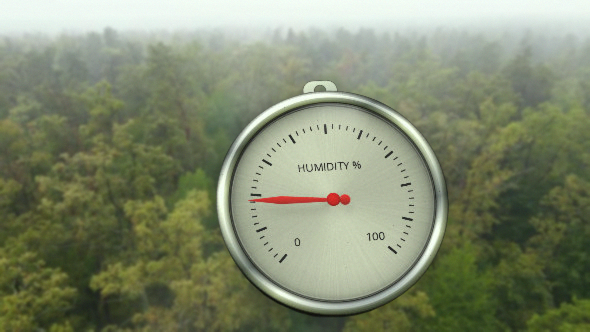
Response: 18 %
